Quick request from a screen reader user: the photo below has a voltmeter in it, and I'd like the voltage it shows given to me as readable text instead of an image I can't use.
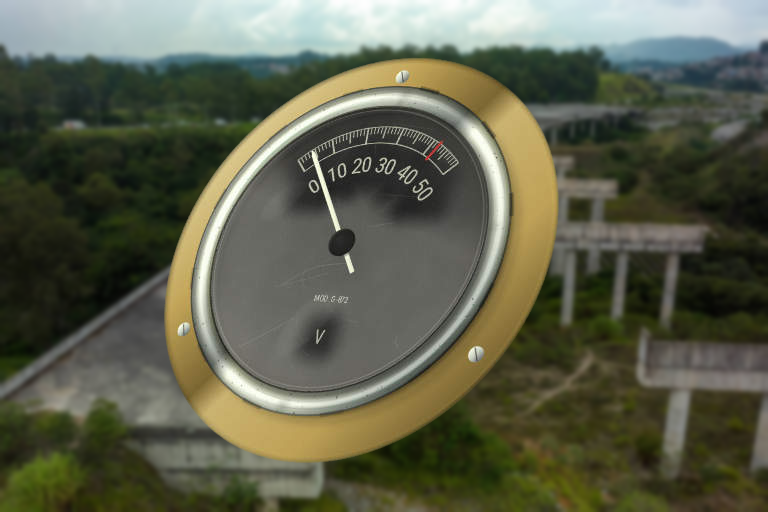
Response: 5 V
